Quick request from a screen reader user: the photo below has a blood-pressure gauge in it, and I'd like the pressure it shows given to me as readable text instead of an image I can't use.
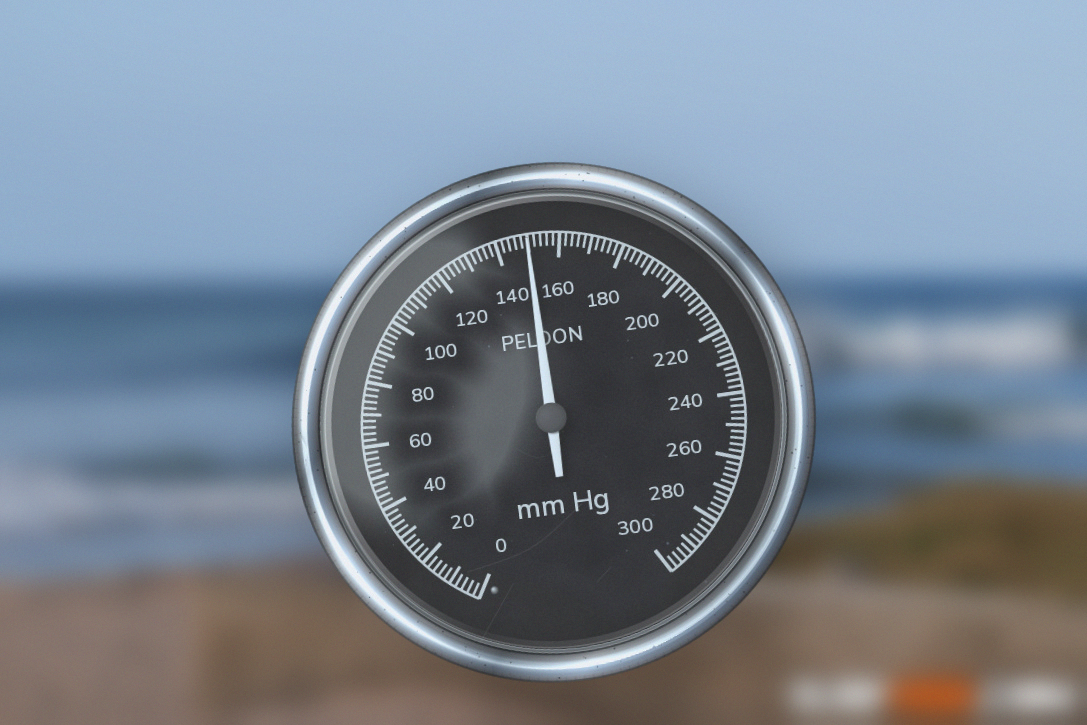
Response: 150 mmHg
